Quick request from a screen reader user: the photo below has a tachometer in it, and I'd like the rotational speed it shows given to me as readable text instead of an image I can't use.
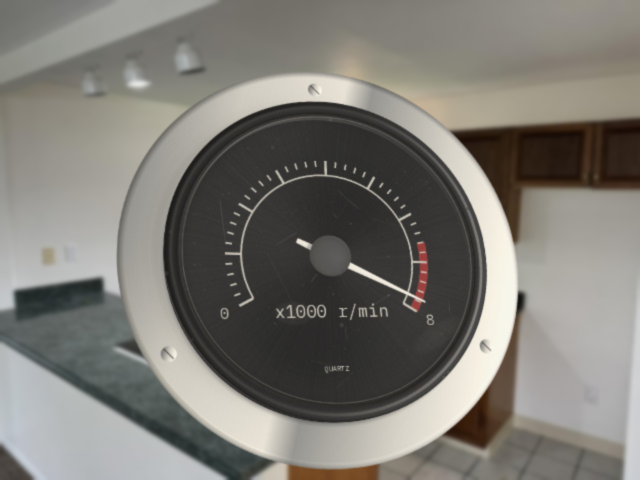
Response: 7800 rpm
